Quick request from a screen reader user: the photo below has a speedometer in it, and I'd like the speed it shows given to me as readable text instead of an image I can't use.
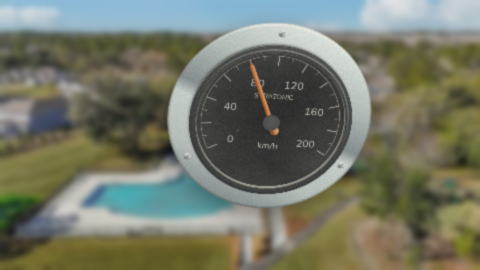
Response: 80 km/h
